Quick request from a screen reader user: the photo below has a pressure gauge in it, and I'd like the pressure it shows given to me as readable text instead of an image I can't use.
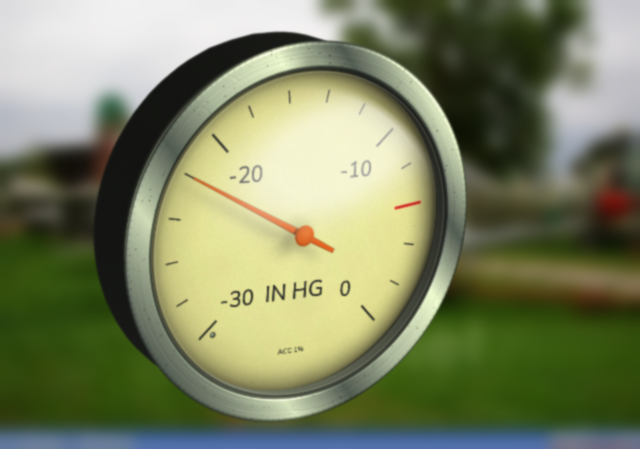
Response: -22 inHg
